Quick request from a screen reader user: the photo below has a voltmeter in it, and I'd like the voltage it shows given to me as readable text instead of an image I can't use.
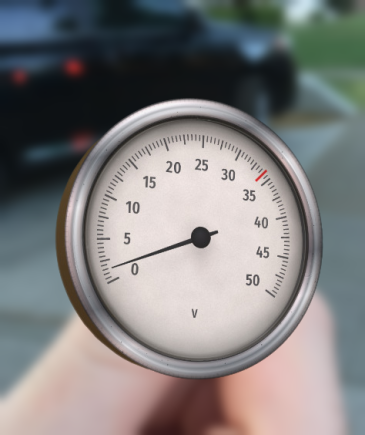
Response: 1.5 V
